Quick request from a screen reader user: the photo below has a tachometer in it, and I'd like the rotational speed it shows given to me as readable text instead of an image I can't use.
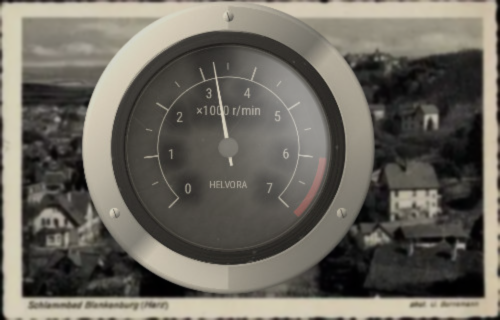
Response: 3250 rpm
